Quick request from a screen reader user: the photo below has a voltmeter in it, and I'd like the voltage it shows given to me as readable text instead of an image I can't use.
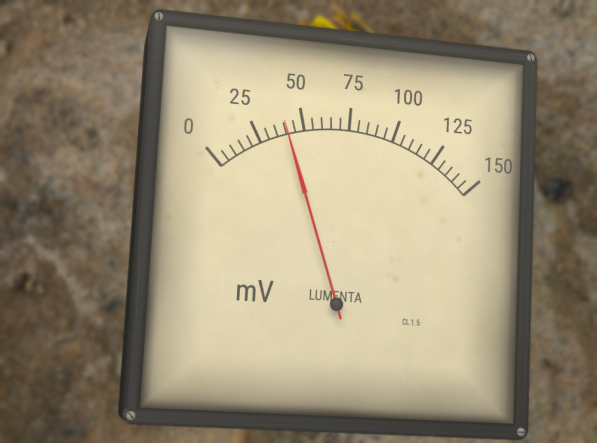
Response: 40 mV
